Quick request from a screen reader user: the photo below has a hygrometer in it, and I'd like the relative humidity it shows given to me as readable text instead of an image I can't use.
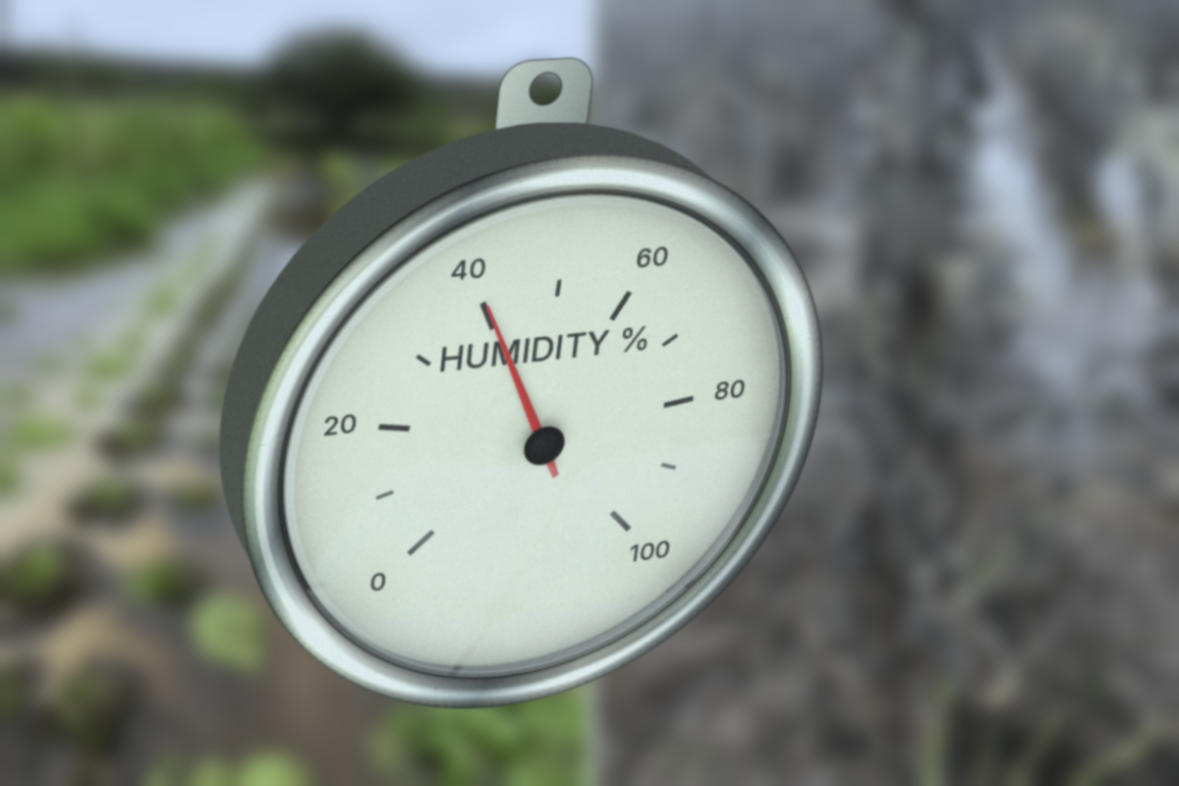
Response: 40 %
